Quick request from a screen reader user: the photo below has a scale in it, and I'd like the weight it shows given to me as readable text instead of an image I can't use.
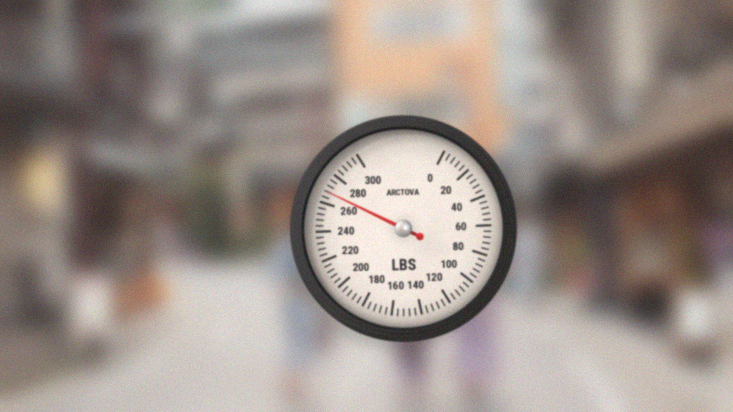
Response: 268 lb
